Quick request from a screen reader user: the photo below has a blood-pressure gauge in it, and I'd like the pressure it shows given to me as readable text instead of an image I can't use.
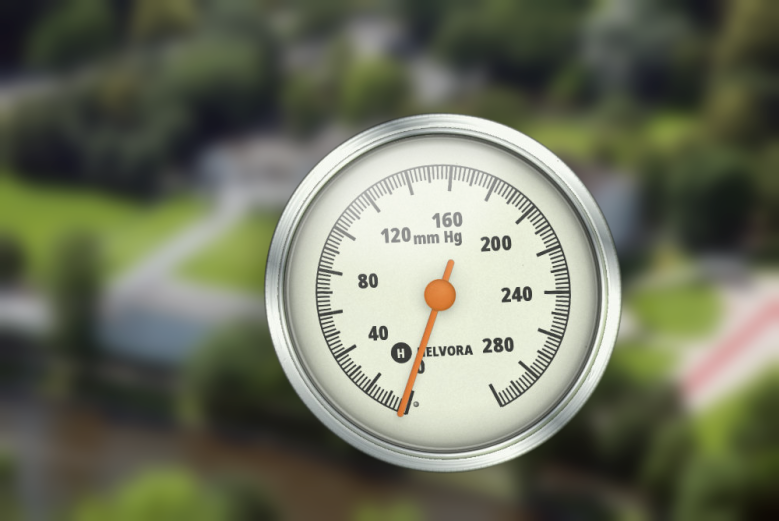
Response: 2 mmHg
